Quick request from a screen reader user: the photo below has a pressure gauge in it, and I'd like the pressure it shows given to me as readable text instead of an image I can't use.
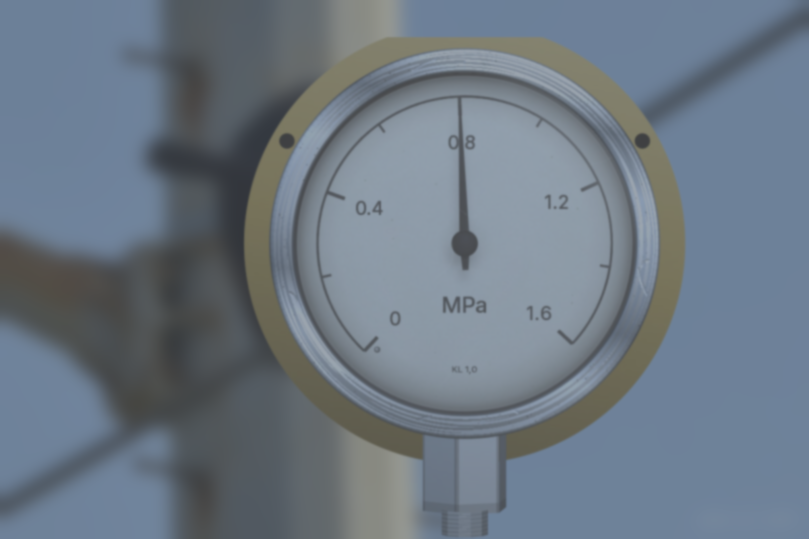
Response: 0.8 MPa
